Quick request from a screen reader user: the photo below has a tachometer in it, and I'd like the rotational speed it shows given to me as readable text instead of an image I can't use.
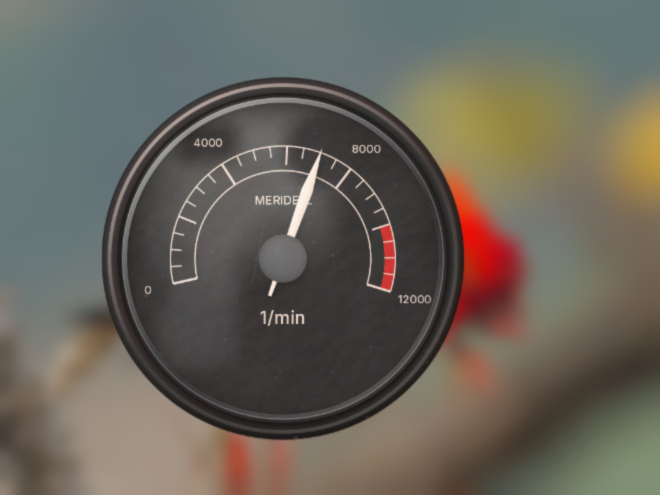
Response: 7000 rpm
